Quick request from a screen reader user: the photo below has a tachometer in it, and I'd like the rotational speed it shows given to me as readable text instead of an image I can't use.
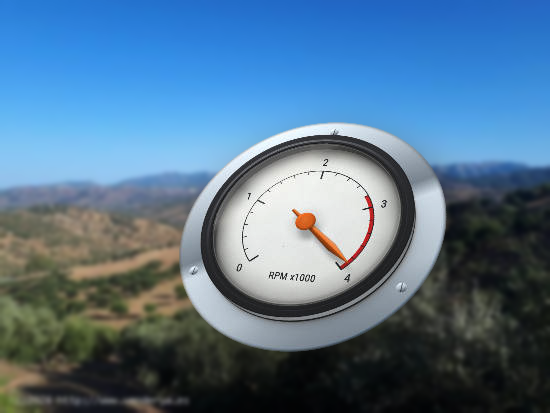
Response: 3900 rpm
